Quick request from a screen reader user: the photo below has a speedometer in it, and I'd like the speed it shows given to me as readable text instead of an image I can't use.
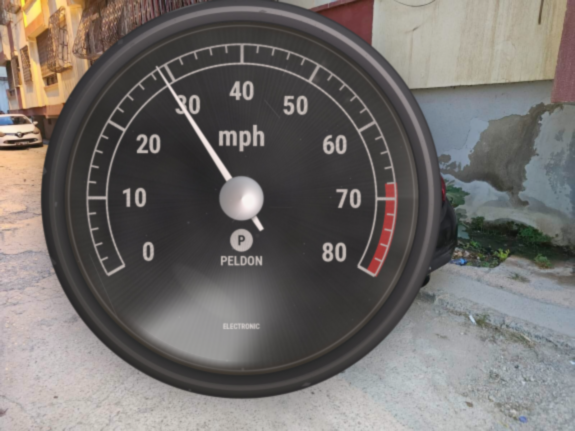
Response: 29 mph
